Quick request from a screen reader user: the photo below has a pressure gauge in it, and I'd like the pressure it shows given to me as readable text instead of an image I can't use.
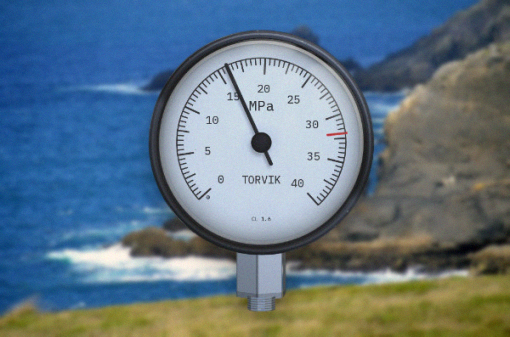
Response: 16 MPa
